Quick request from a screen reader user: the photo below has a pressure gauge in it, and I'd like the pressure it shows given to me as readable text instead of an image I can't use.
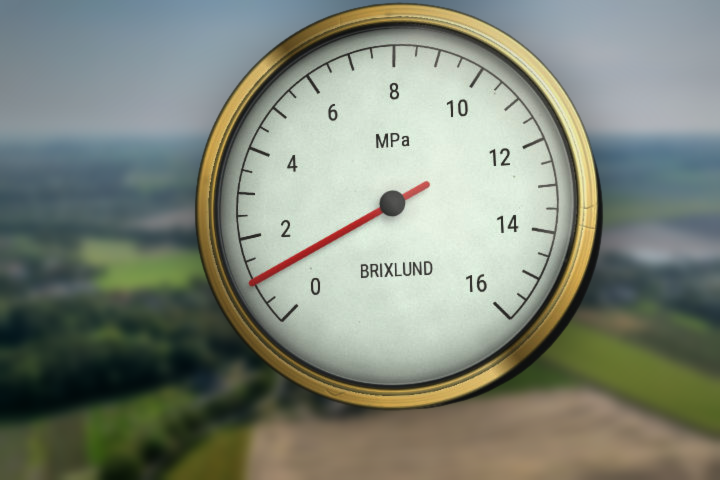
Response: 1 MPa
